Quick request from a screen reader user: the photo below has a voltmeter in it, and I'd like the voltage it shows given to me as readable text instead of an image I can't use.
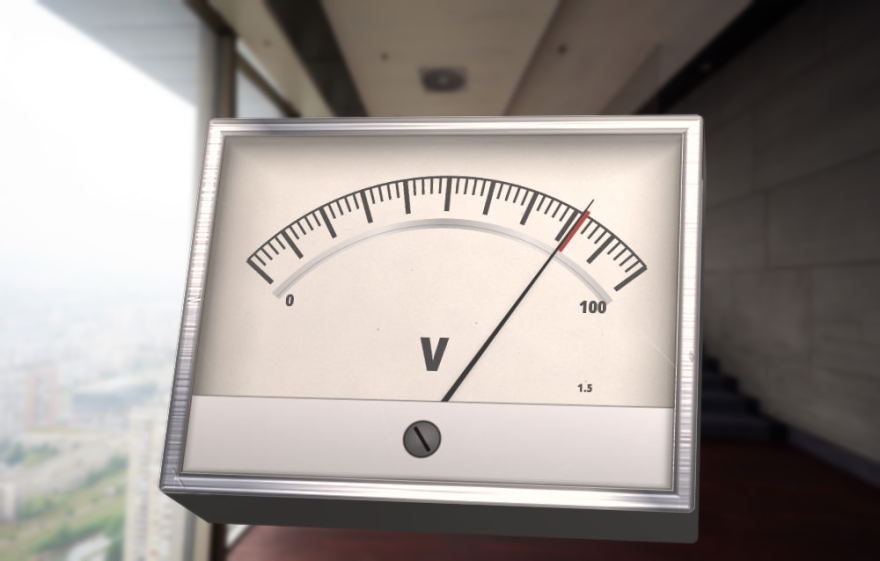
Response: 82 V
